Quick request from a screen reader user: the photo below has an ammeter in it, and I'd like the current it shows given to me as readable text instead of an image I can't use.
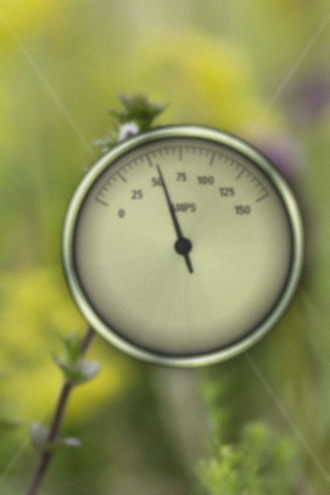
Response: 55 A
